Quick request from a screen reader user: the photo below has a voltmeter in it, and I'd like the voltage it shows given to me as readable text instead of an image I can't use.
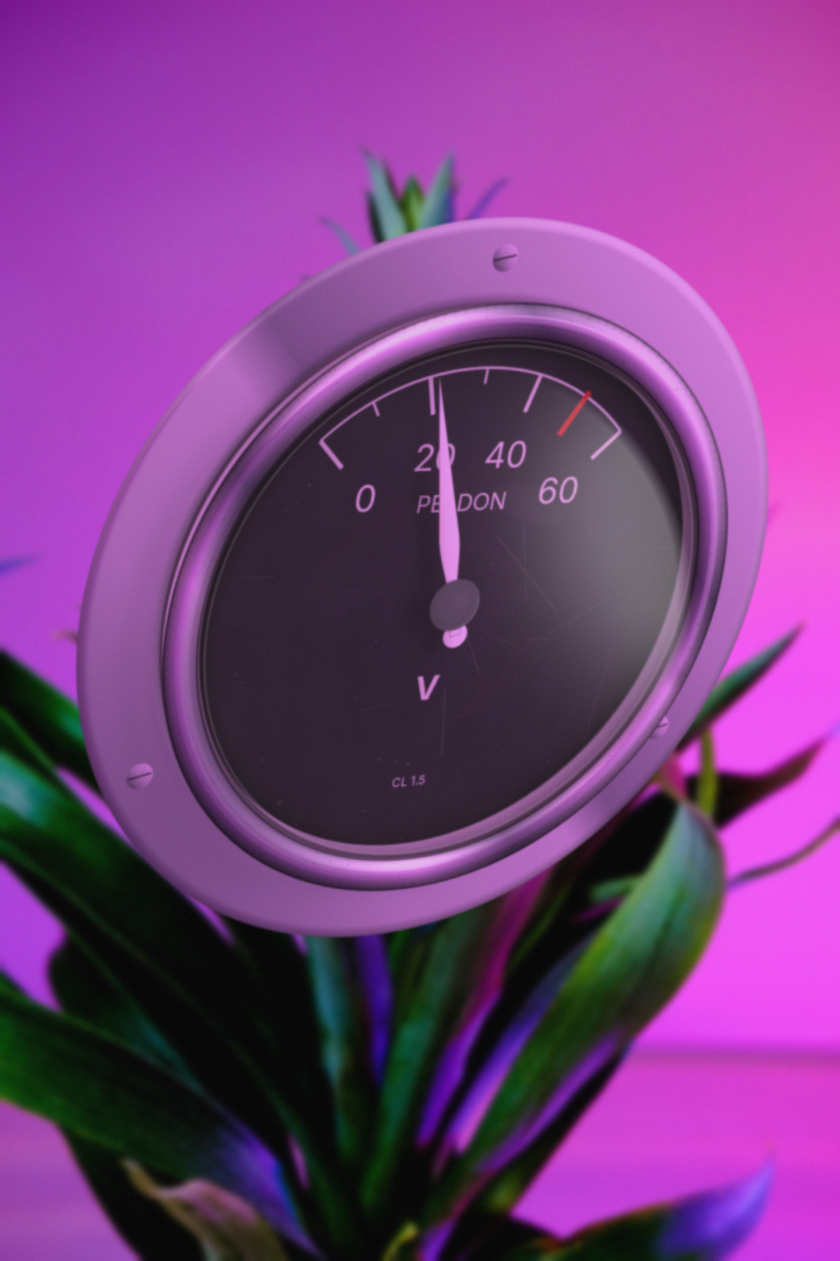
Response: 20 V
